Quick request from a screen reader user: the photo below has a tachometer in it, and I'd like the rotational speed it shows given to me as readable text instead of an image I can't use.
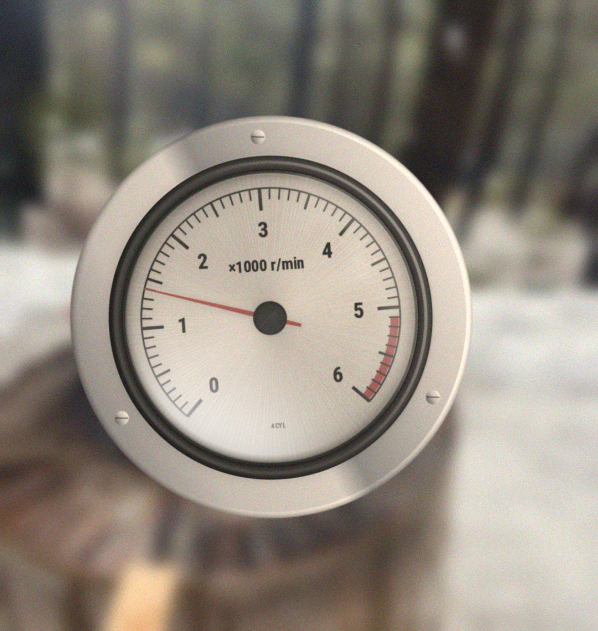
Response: 1400 rpm
